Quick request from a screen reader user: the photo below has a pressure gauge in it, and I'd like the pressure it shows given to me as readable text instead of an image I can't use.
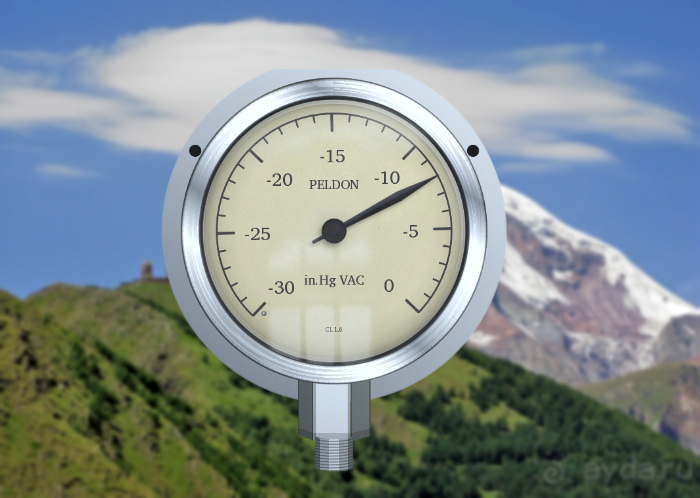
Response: -8 inHg
